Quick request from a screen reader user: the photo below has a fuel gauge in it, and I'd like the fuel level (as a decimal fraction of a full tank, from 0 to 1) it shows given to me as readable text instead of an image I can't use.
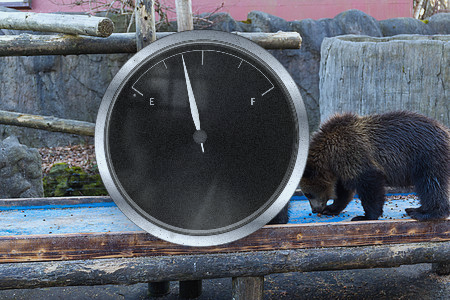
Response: 0.375
